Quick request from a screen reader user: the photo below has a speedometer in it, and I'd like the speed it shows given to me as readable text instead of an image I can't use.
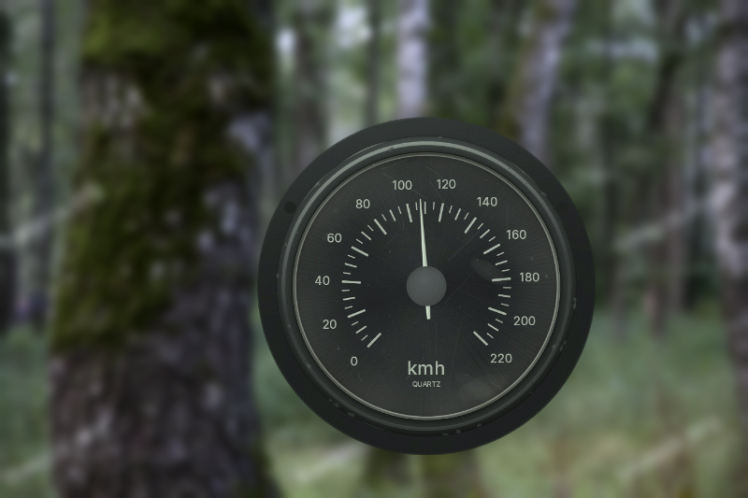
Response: 107.5 km/h
